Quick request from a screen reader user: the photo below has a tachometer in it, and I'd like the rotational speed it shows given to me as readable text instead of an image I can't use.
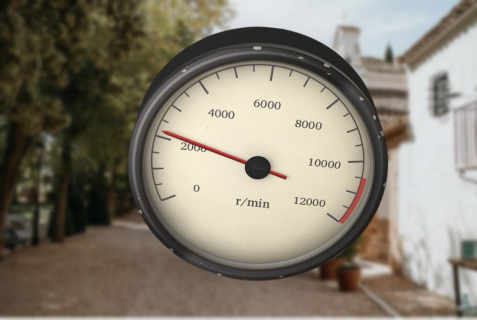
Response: 2250 rpm
